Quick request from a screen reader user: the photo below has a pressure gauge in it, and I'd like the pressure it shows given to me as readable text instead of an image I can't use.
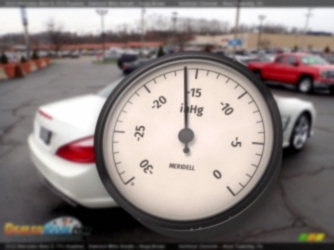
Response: -16 inHg
